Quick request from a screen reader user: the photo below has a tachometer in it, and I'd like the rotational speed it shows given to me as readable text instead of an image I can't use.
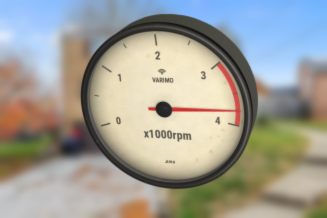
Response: 3750 rpm
